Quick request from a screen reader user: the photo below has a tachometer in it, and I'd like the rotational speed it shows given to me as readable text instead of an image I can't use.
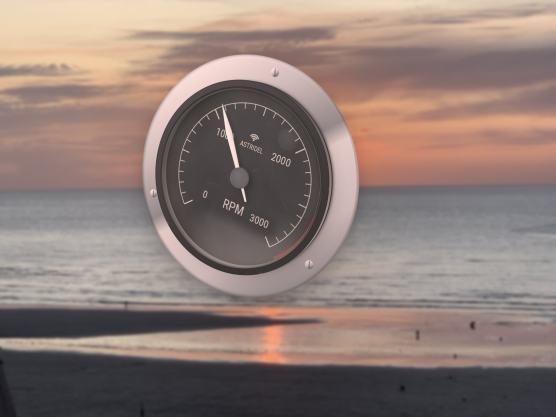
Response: 1100 rpm
